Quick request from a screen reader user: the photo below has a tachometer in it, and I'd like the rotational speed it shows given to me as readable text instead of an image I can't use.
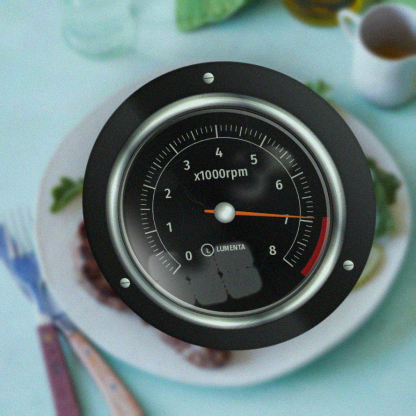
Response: 6900 rpm
